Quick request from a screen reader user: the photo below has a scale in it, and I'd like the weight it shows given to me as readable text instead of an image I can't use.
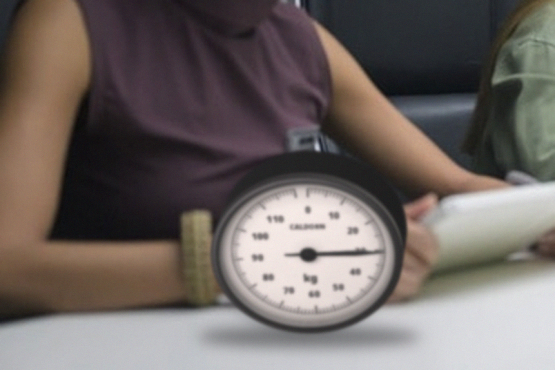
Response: 30 kg
